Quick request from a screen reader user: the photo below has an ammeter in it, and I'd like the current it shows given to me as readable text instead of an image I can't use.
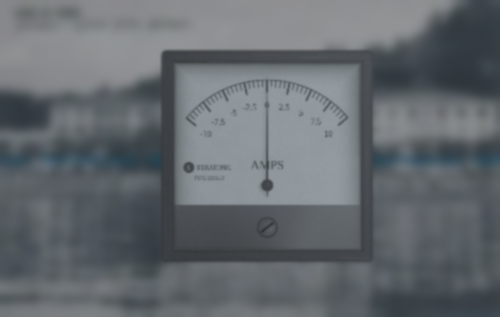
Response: 0 A
